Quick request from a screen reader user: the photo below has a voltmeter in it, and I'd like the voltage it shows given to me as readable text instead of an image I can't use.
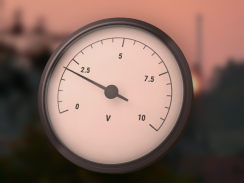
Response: 2 V
